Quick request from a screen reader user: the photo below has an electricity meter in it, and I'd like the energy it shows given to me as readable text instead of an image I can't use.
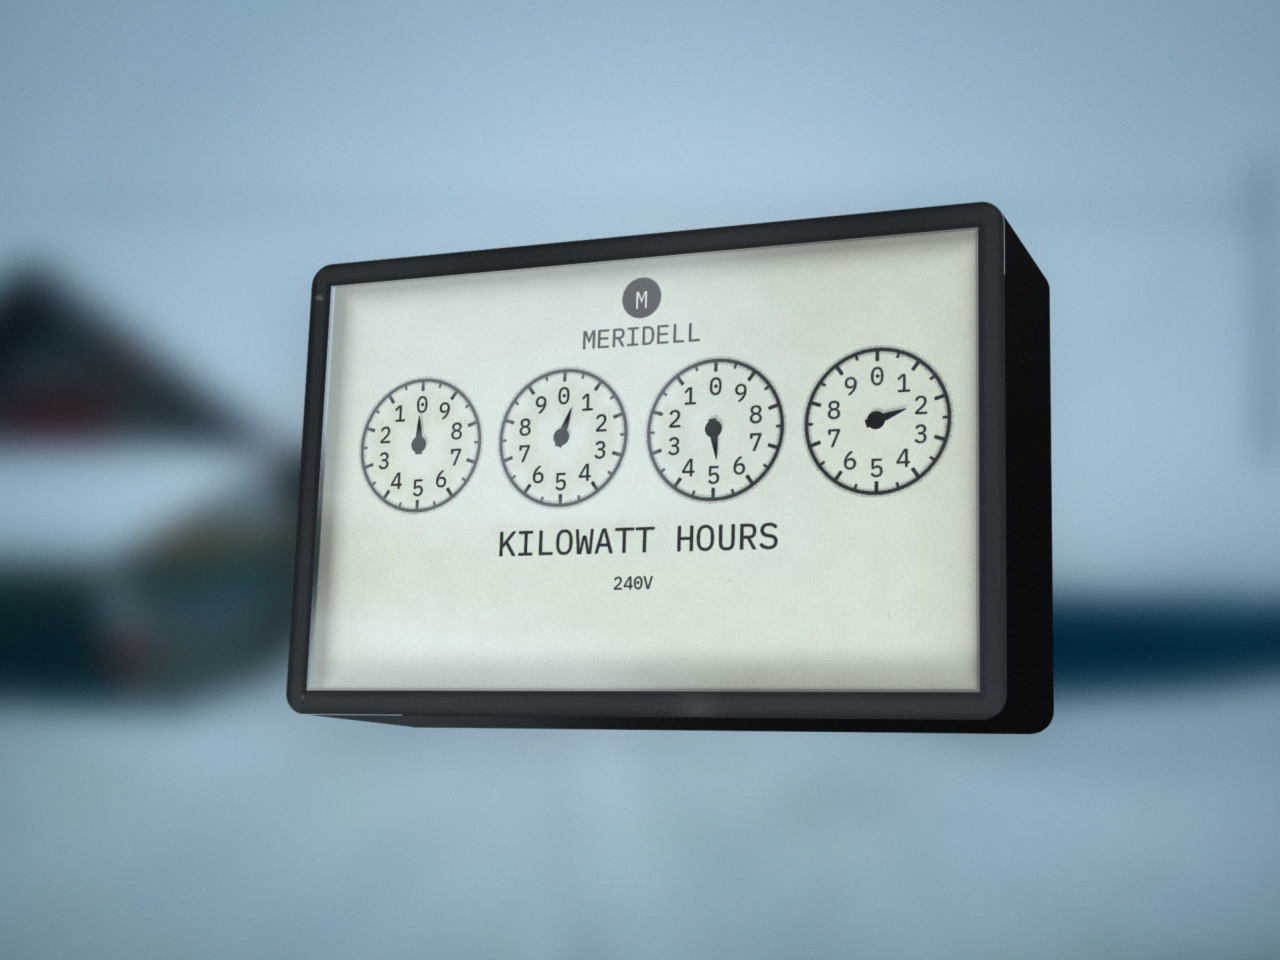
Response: 52 kWh
